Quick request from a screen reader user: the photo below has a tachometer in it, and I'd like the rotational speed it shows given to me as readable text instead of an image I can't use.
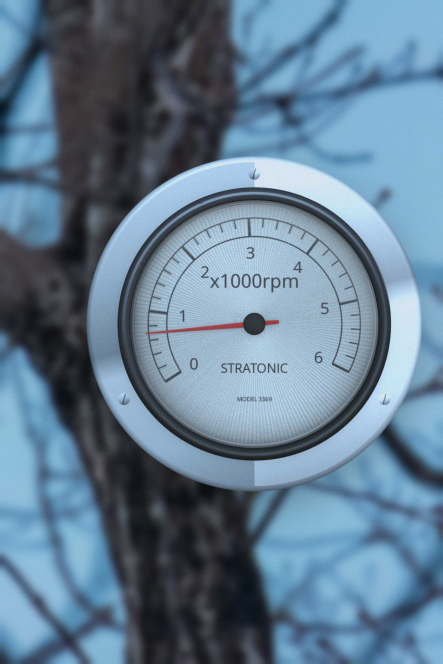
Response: 700 rpm
